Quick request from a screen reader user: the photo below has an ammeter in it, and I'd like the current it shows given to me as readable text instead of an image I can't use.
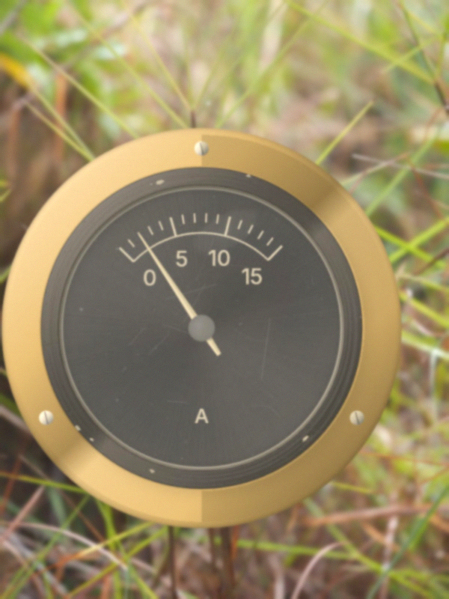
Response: 2 A
